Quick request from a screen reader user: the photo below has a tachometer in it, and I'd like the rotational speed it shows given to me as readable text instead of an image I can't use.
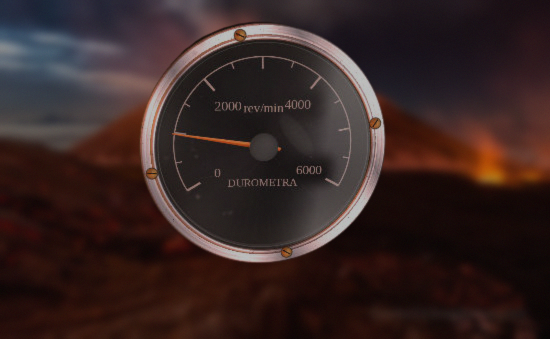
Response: 1000 rpm
